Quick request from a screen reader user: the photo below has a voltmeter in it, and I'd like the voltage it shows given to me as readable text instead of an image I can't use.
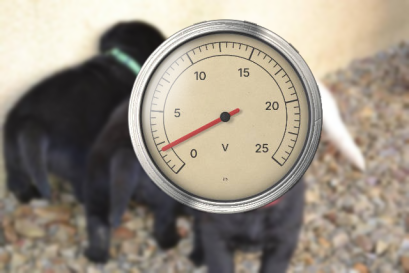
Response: 2 V
